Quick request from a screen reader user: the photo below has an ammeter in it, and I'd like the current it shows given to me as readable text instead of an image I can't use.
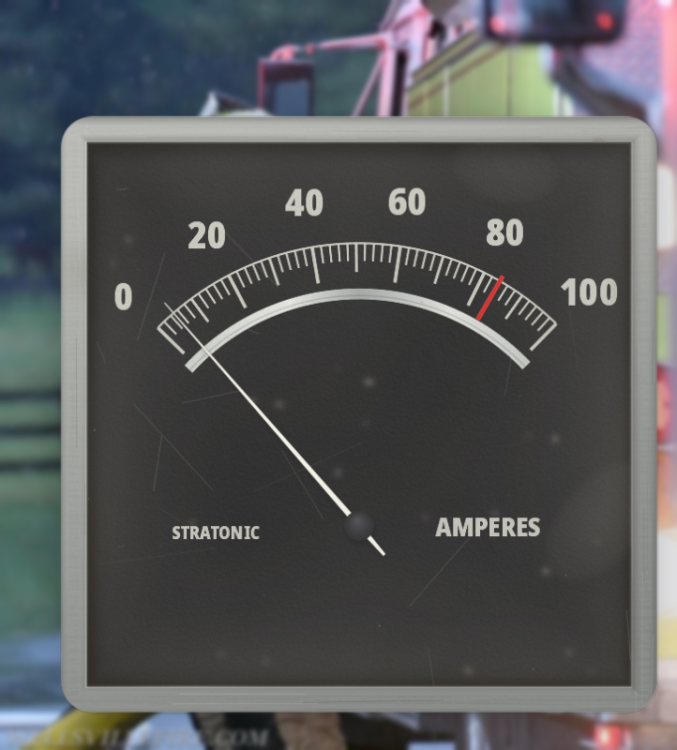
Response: 5 A
